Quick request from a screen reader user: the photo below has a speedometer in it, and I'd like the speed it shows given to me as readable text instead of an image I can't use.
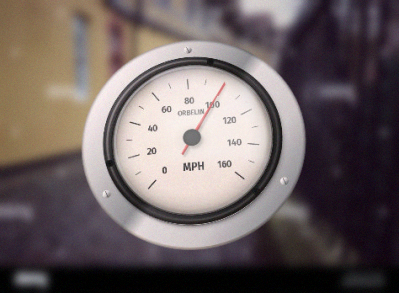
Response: 100 mph
